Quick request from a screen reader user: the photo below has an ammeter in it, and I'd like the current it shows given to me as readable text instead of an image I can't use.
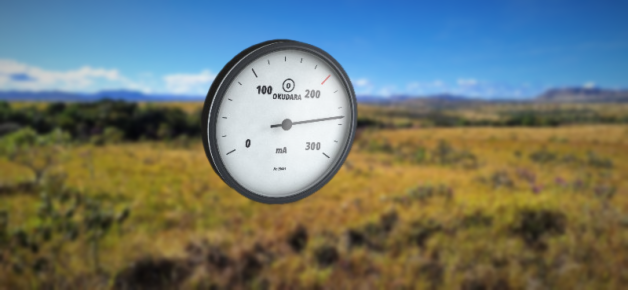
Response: 250 mA
